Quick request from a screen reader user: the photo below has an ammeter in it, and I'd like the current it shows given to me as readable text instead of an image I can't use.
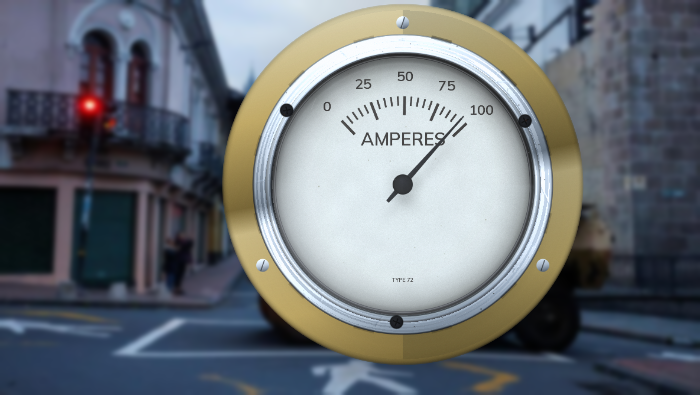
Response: 95 A
